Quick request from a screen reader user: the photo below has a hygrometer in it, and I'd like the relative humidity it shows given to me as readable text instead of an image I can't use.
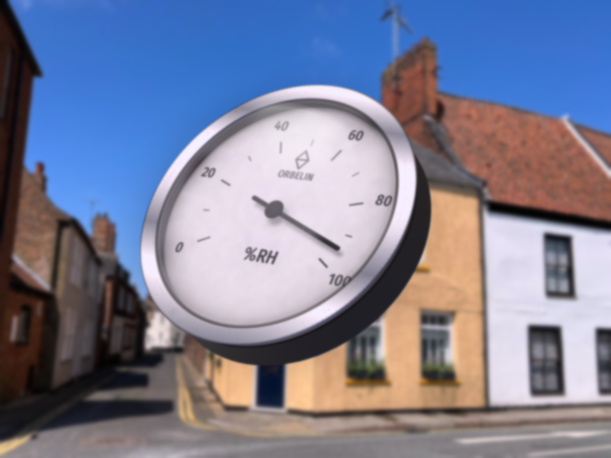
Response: 95 %
